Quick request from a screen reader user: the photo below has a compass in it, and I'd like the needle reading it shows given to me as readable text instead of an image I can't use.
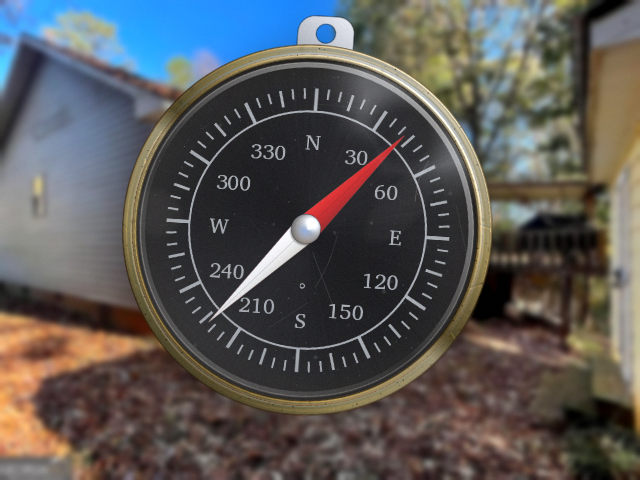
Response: 42.5 °
